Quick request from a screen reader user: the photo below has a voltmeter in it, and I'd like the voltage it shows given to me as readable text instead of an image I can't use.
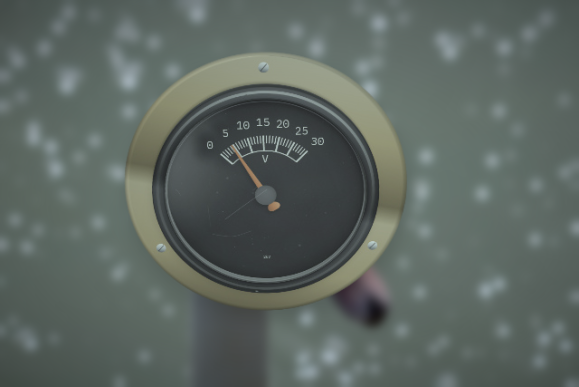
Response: 5 V
